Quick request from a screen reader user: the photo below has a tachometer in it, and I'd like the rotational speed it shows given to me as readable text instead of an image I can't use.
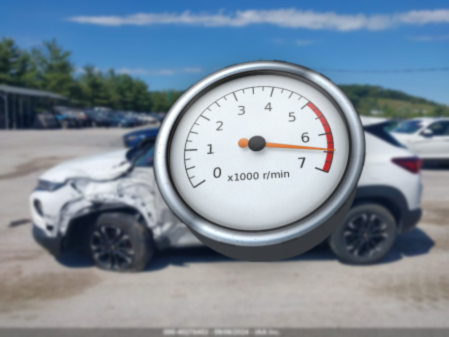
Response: 6500 rpm
